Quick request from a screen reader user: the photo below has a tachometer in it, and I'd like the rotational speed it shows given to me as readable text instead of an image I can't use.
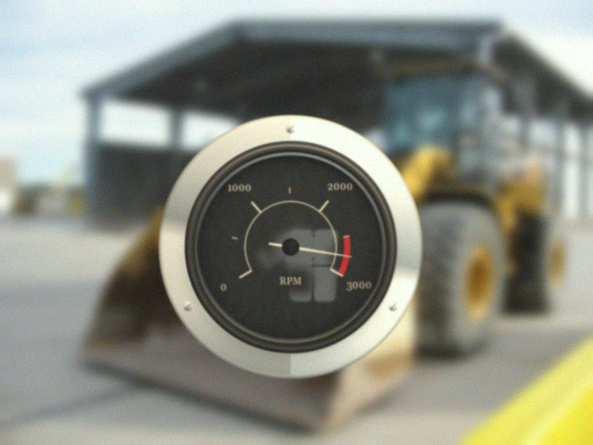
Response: 2750 rpm
